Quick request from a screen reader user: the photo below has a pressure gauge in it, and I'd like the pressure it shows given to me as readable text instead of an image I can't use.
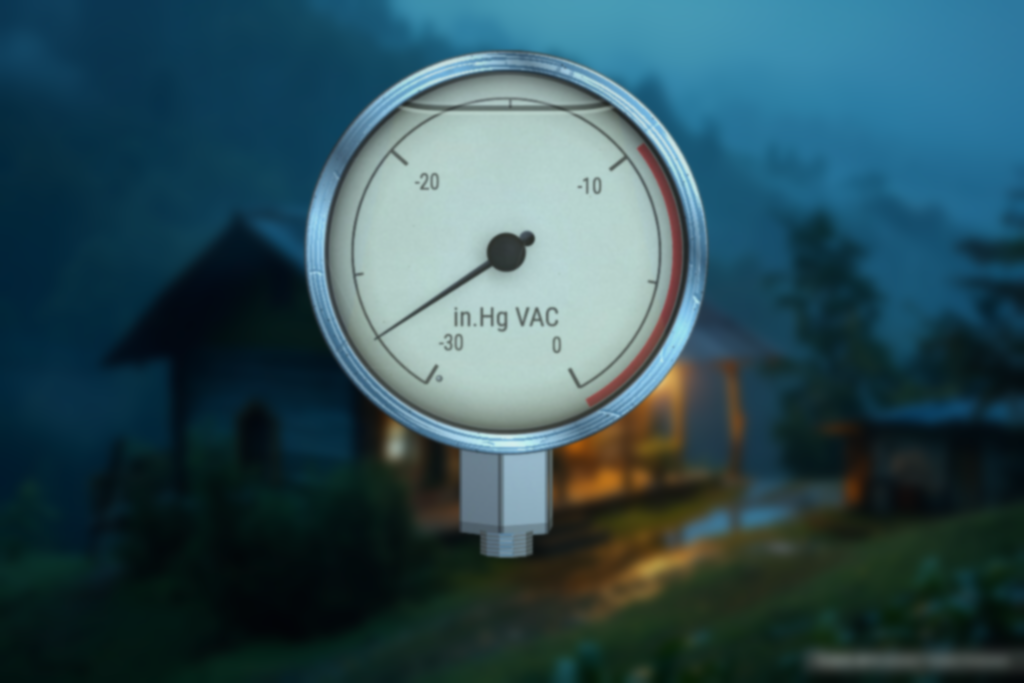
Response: -27.5 inHg
